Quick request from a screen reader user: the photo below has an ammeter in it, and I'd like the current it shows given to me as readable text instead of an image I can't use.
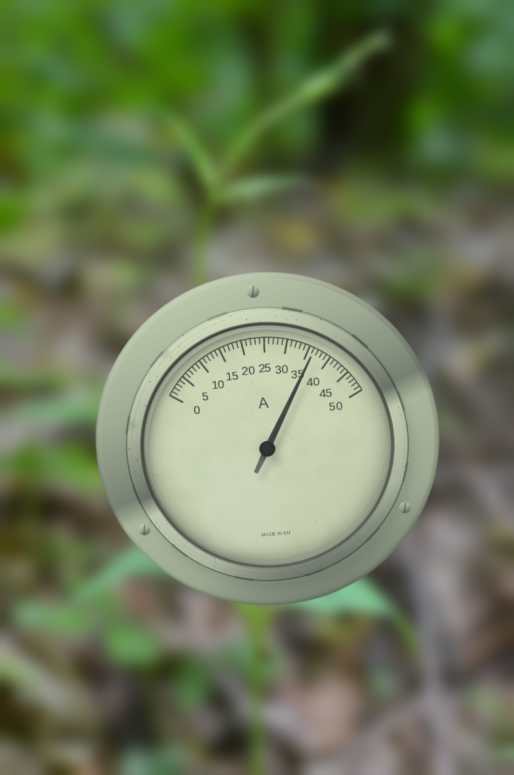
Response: 36 A
